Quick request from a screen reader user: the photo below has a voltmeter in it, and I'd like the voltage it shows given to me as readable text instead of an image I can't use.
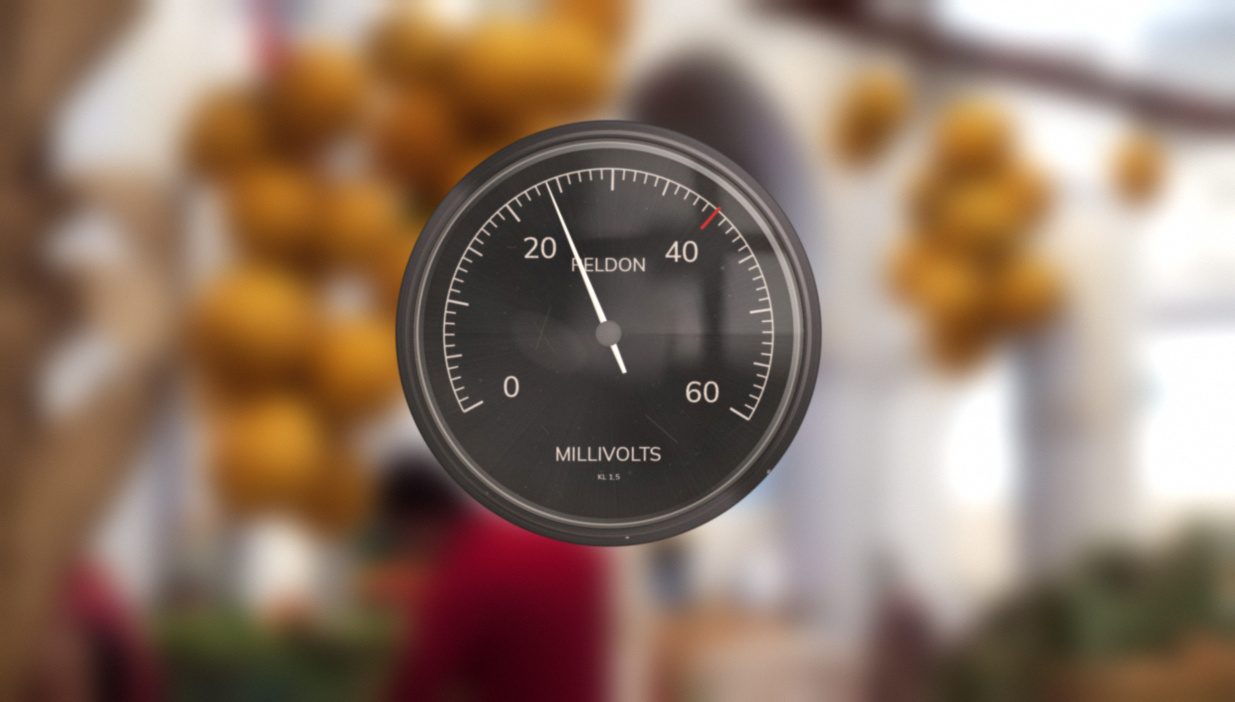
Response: 24 mV
